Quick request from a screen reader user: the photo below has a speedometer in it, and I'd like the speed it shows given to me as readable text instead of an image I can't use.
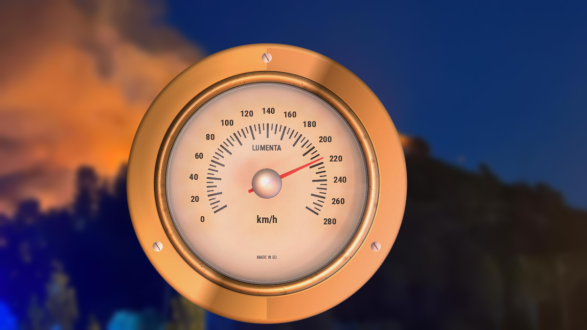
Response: 215 km/h
